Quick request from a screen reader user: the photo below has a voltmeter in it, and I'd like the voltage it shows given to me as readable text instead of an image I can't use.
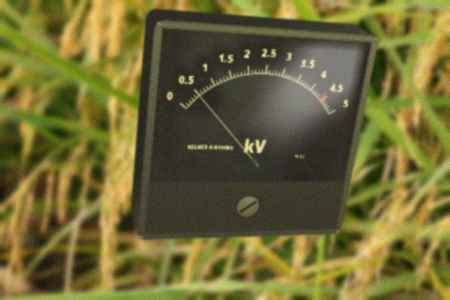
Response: 0.5 kV
